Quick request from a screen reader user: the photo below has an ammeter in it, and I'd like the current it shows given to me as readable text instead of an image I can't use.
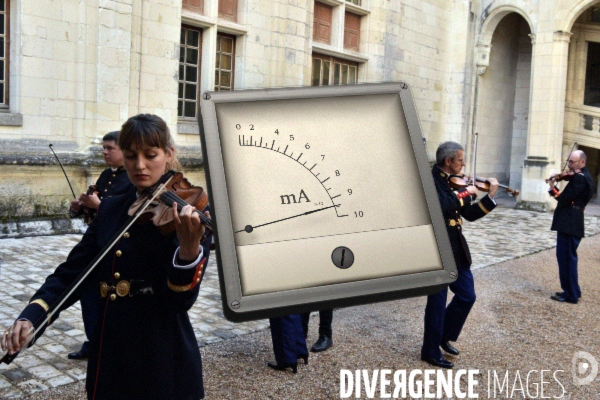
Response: 9.5 mA
